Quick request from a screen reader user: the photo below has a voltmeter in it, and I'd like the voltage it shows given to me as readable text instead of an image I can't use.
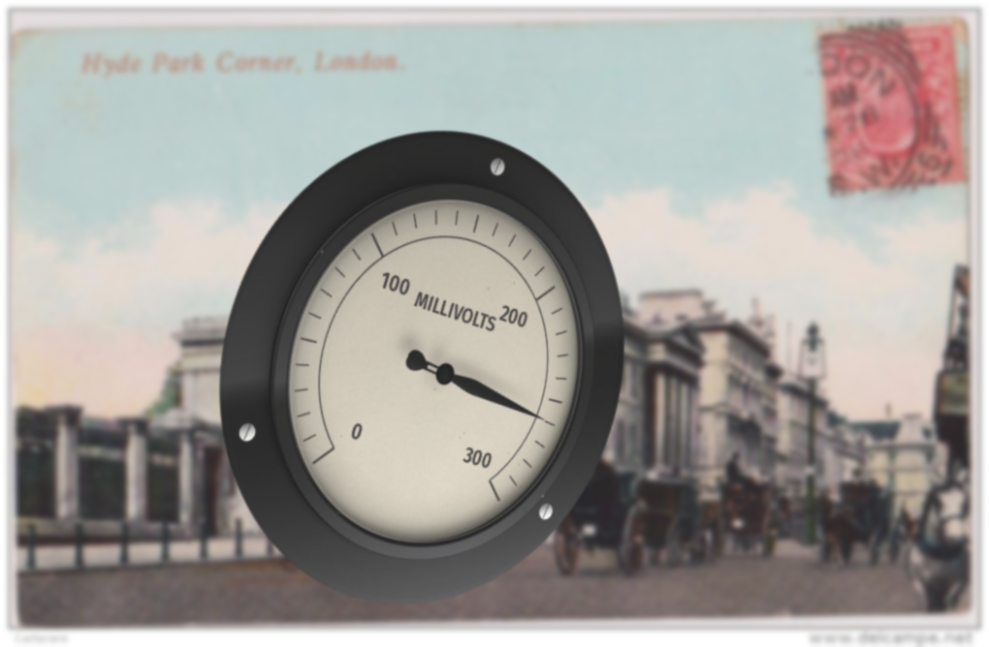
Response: 260 mV
